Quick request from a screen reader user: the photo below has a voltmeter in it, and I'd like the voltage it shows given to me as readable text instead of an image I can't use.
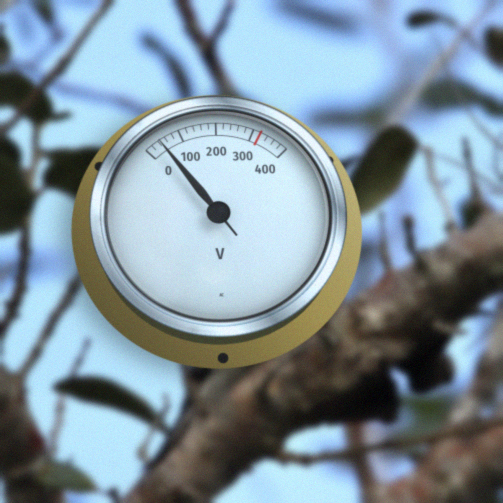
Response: 40 V
